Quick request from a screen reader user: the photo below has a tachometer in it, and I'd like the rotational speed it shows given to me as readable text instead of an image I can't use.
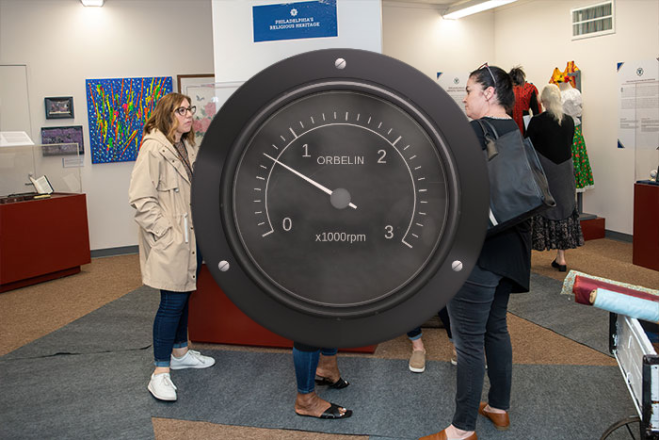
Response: 700 rpm
